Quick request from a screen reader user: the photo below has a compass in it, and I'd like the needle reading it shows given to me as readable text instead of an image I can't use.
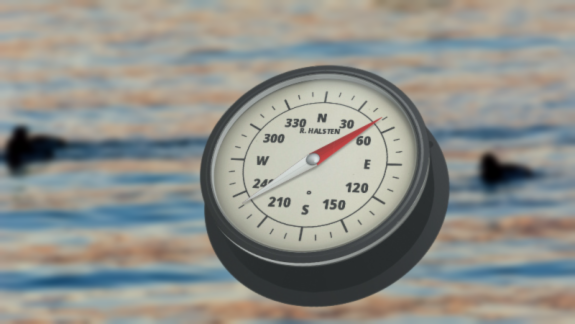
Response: 50 °
